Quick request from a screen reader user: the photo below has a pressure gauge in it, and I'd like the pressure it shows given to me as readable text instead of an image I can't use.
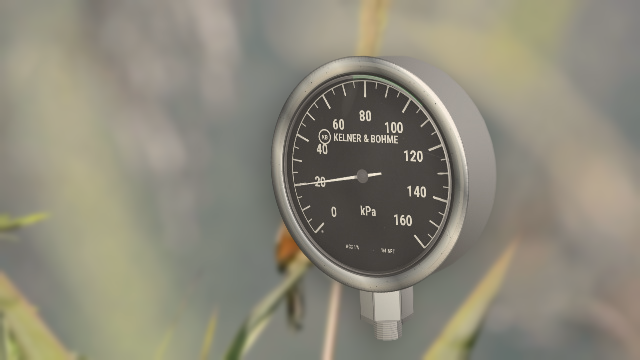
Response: 20 kPa
